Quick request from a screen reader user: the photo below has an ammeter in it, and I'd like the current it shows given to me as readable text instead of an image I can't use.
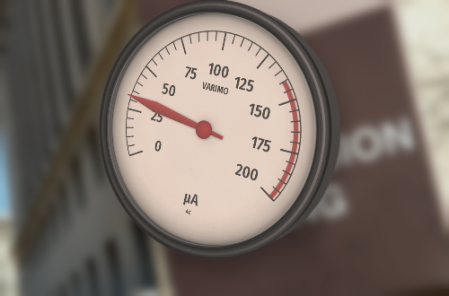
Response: 32.5 µA
